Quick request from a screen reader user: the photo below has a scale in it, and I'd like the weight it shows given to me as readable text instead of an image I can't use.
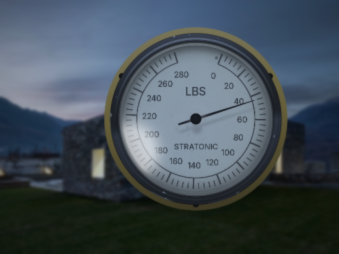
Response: 44 lb
